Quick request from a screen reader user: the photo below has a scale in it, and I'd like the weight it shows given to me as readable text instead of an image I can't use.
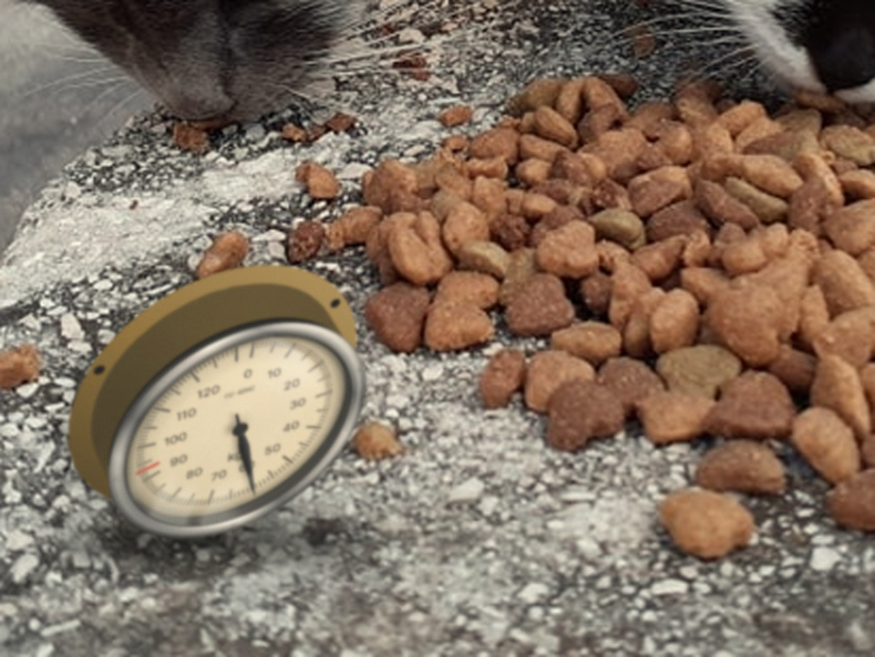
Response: 60 kg
